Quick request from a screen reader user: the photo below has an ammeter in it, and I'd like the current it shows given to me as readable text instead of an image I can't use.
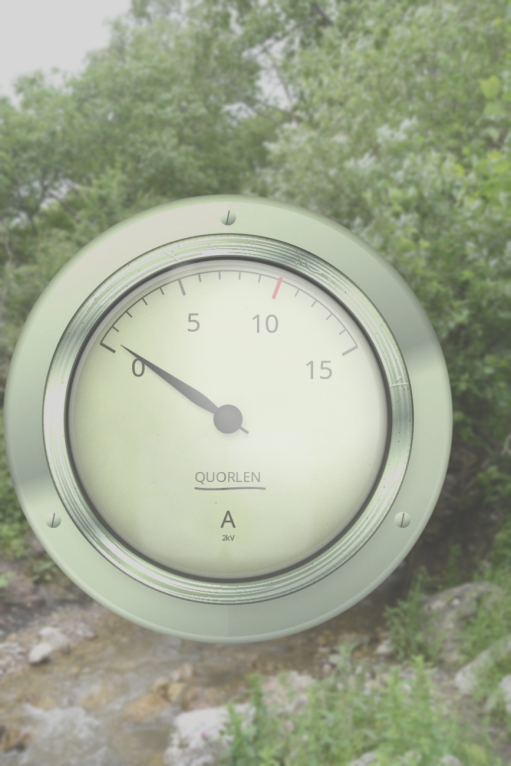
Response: 0.5 A
